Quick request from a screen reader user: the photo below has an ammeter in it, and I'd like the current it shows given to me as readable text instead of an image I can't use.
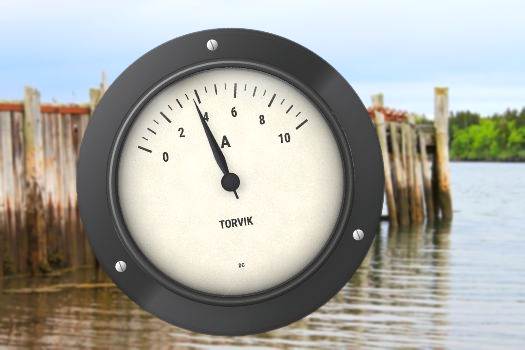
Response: 3.75 A
